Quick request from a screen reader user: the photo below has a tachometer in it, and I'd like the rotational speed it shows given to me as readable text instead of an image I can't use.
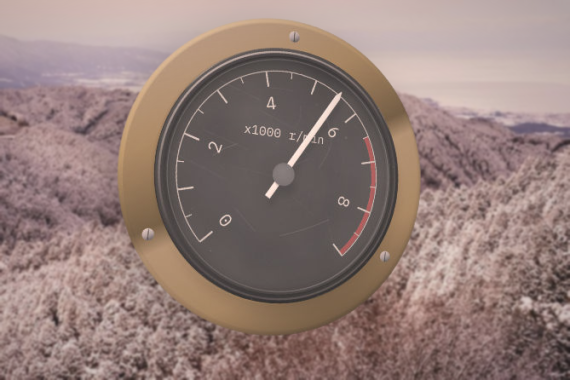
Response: 5500 rpm
